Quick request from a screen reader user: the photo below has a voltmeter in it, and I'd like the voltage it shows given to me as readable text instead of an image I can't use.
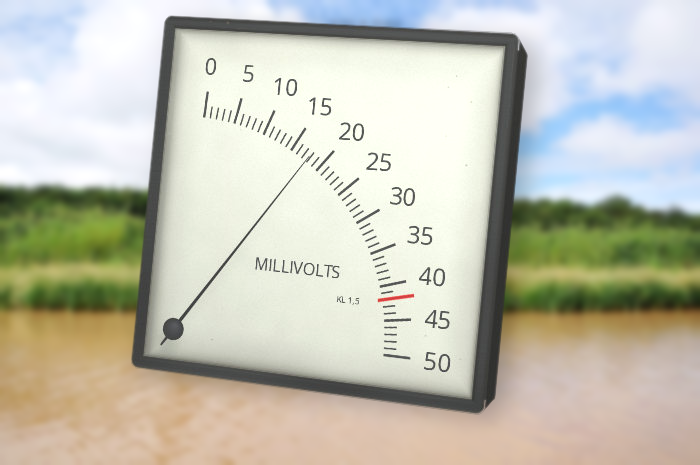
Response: 18 mV
